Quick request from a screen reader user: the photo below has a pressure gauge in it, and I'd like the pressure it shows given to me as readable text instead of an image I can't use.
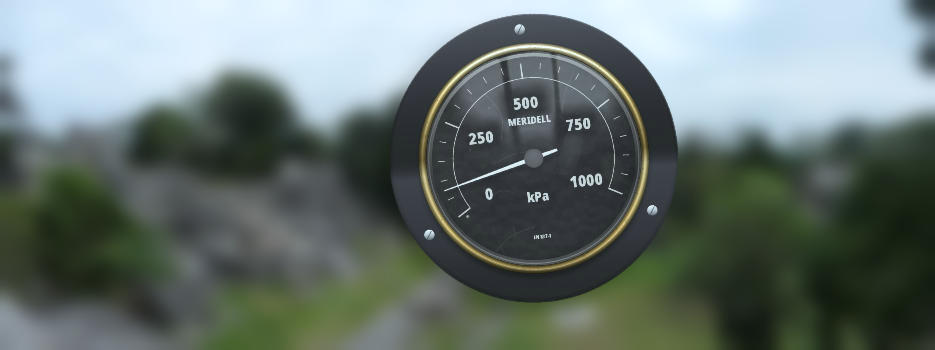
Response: 75 kPa
